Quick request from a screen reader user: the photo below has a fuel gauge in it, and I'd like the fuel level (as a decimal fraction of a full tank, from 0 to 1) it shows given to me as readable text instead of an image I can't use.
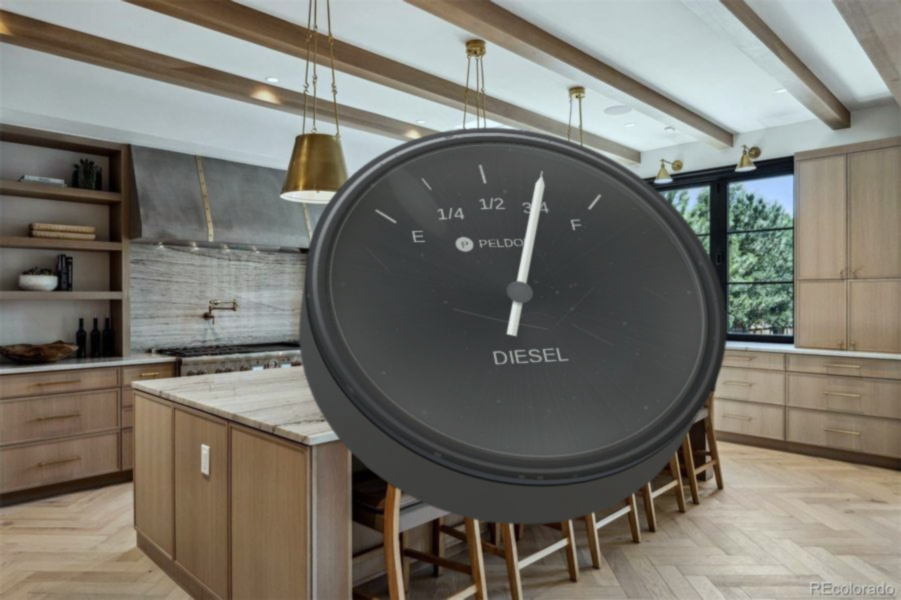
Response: 0.75
